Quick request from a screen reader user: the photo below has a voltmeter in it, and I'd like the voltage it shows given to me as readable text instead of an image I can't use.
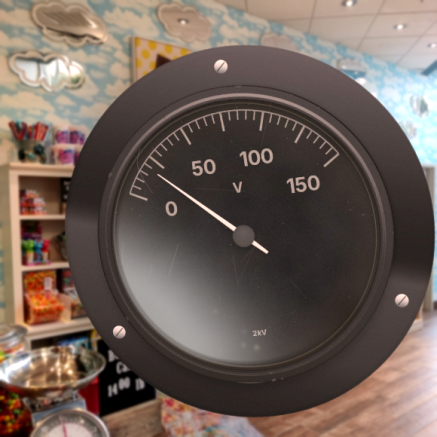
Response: 20 V
